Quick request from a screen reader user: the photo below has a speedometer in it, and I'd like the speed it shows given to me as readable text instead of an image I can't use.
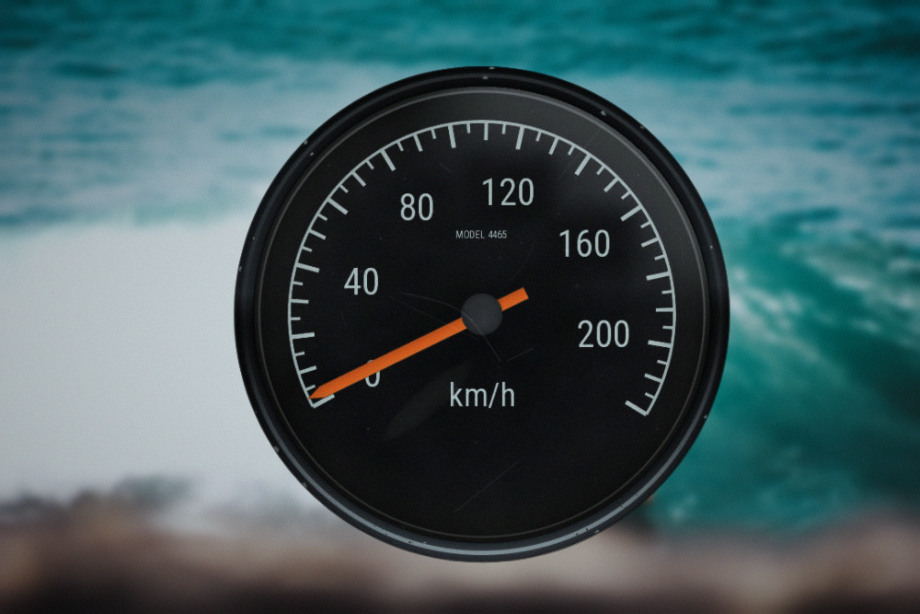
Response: 2.5 km/h
